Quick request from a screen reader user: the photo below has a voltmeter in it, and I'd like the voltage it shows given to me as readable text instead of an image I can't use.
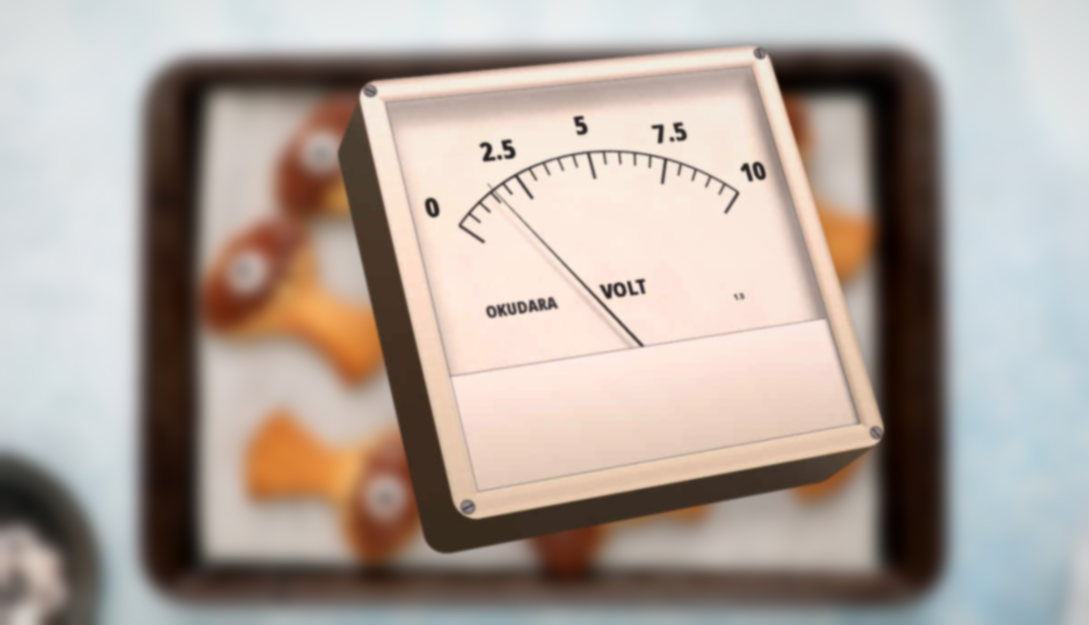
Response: 1.5 V
